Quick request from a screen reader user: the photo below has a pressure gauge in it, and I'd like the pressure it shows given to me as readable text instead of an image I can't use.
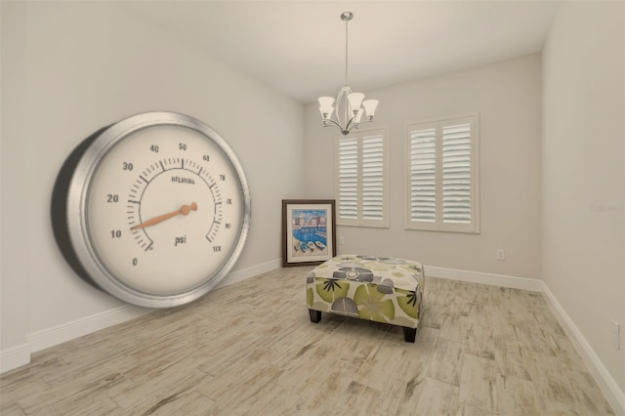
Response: 10 psi
